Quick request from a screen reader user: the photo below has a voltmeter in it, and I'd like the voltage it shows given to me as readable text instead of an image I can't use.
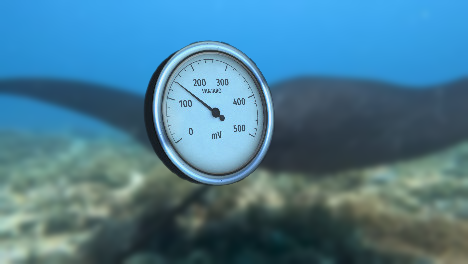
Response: 140 mV
